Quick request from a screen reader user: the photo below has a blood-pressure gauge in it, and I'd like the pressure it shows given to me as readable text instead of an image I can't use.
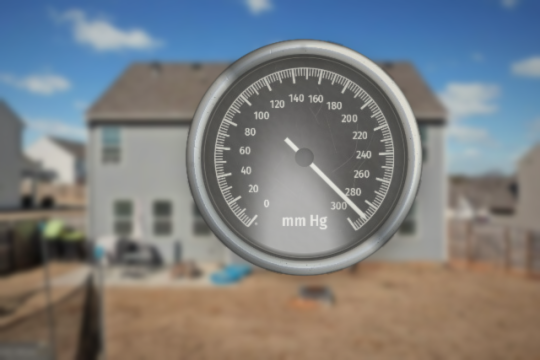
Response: 290 mmHg
